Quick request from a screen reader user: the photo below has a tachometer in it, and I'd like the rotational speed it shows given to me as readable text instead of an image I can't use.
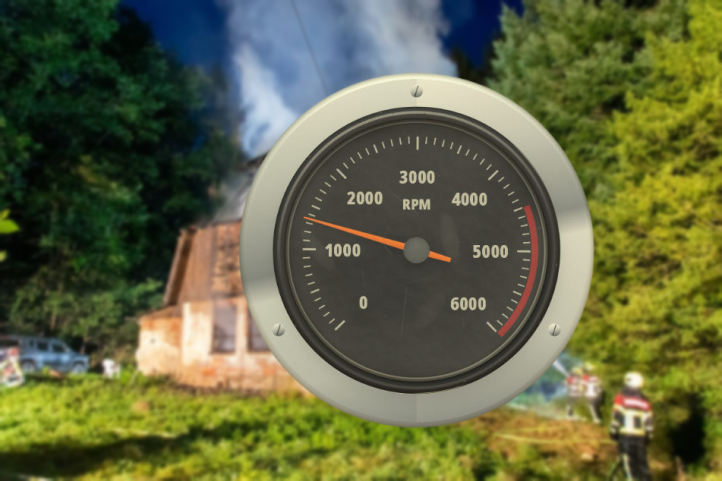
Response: 1350 rpm
